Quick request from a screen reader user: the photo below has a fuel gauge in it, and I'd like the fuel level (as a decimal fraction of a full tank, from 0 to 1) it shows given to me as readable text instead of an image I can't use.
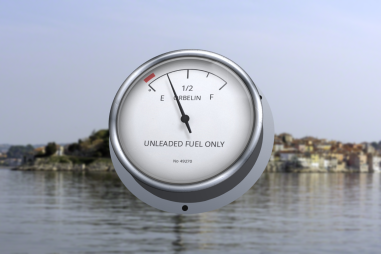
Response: 0.25
